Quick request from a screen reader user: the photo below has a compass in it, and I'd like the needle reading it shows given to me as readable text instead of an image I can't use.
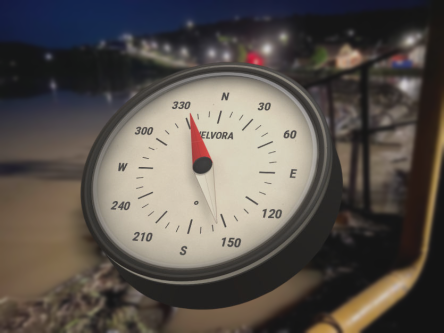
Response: 335 °
